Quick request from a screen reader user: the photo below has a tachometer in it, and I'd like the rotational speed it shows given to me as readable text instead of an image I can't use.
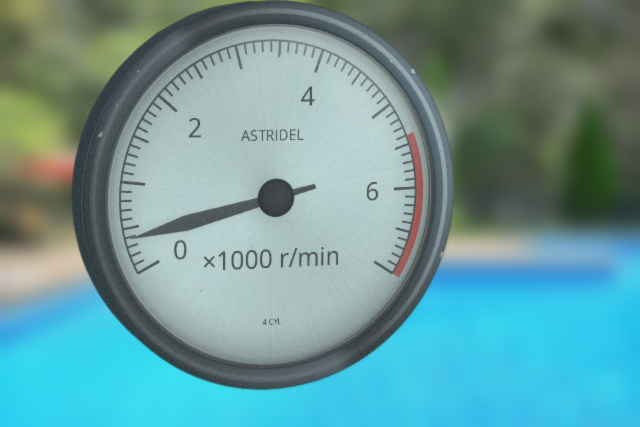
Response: 400 rpm
